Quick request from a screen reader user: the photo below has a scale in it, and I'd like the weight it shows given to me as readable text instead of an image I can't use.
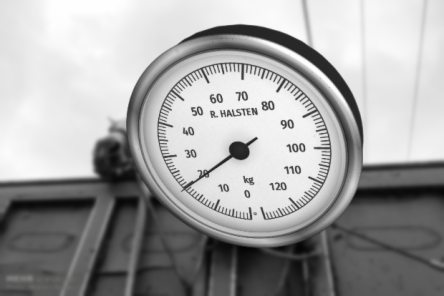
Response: 20 kg
